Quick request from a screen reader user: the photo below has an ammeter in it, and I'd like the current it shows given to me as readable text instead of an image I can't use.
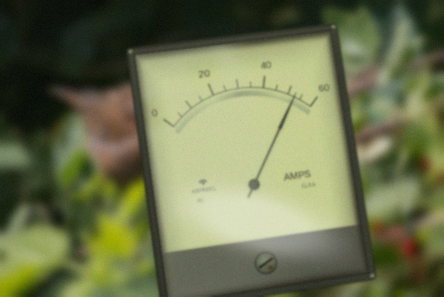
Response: 52.5 A
